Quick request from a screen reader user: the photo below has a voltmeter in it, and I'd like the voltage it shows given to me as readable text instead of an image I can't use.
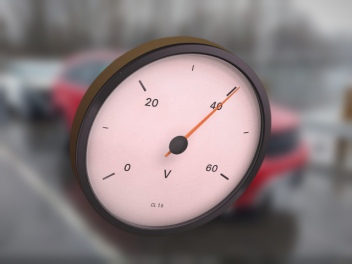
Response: 40 V
